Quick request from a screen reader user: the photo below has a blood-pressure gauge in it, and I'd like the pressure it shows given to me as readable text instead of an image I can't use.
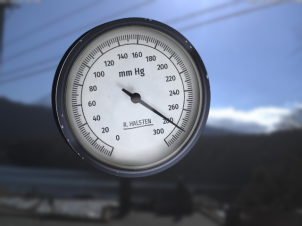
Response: 280 mmHg
